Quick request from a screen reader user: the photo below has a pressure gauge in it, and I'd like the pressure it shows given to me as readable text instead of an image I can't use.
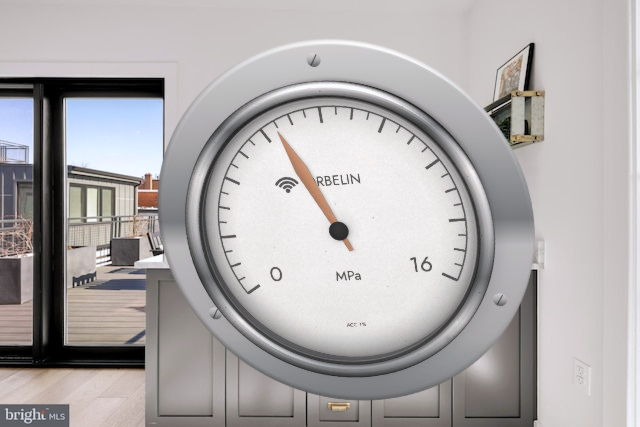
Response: 6.5 MPa
